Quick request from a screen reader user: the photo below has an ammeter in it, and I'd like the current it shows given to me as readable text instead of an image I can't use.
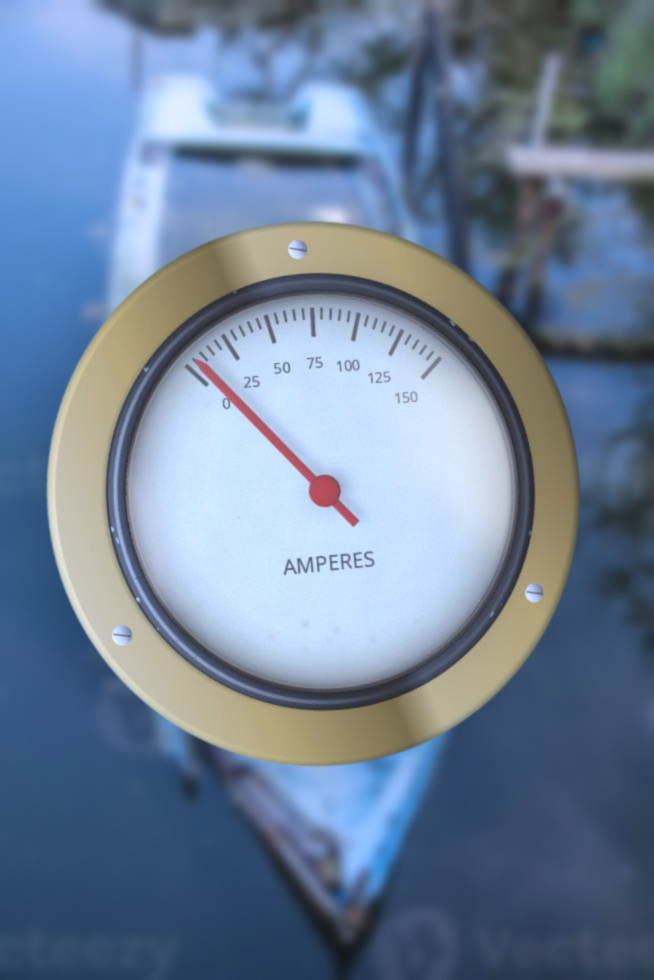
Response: 5 A
